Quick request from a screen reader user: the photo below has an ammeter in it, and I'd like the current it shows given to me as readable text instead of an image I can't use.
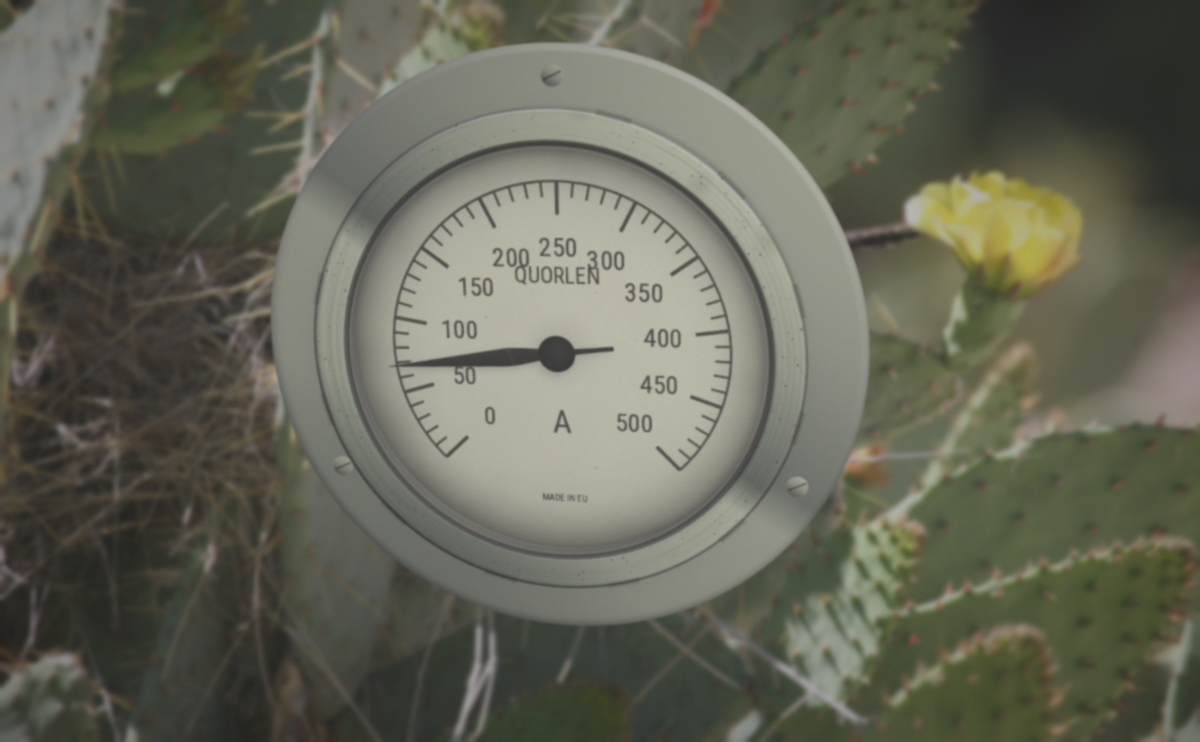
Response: 70 A
